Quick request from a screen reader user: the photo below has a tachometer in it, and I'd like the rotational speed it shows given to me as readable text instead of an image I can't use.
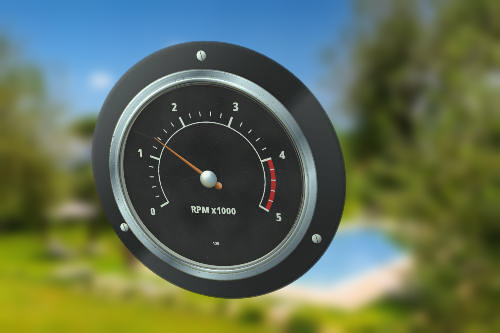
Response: 1400 rpm
